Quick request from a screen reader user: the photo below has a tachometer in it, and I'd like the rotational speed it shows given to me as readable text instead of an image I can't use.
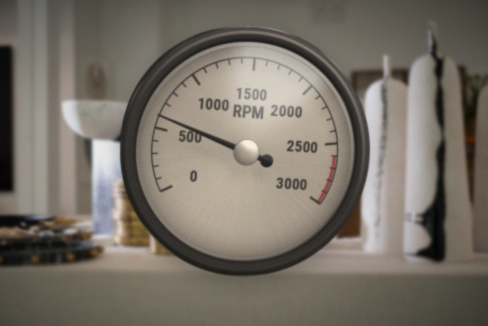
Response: 600 rpm
